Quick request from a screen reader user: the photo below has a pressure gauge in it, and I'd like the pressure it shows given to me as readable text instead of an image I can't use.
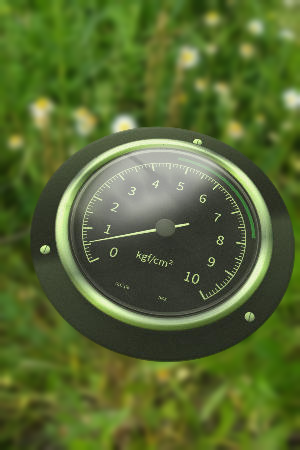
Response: 0.5 kg/cm²
